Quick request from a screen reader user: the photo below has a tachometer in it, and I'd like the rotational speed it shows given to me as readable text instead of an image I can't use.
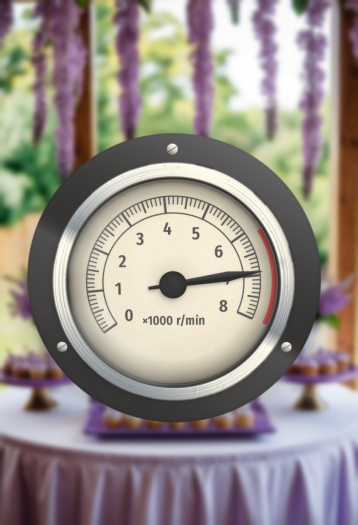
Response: 6900 rpm
